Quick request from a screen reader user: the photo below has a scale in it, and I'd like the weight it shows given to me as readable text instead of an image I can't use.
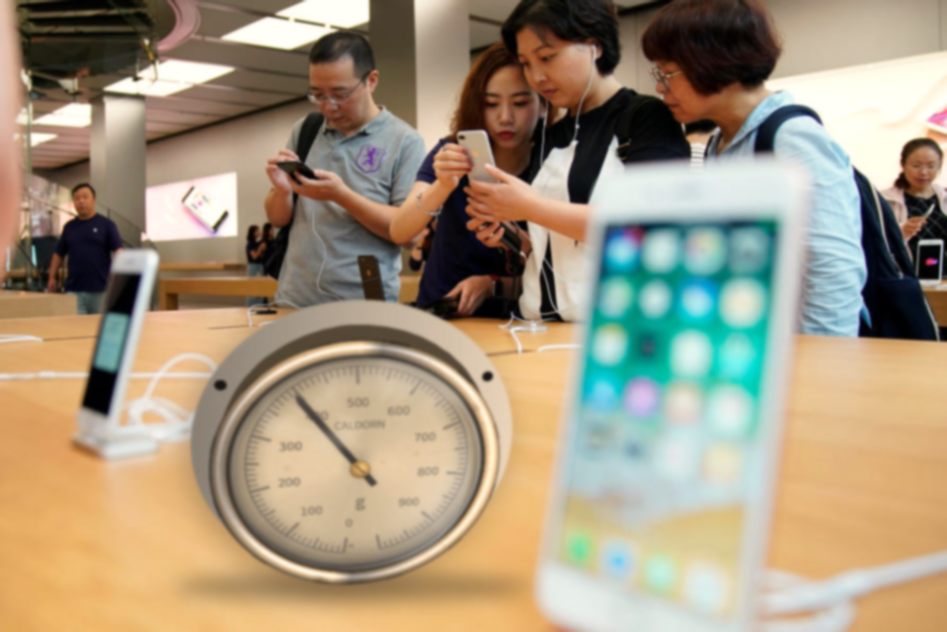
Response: 400 g
